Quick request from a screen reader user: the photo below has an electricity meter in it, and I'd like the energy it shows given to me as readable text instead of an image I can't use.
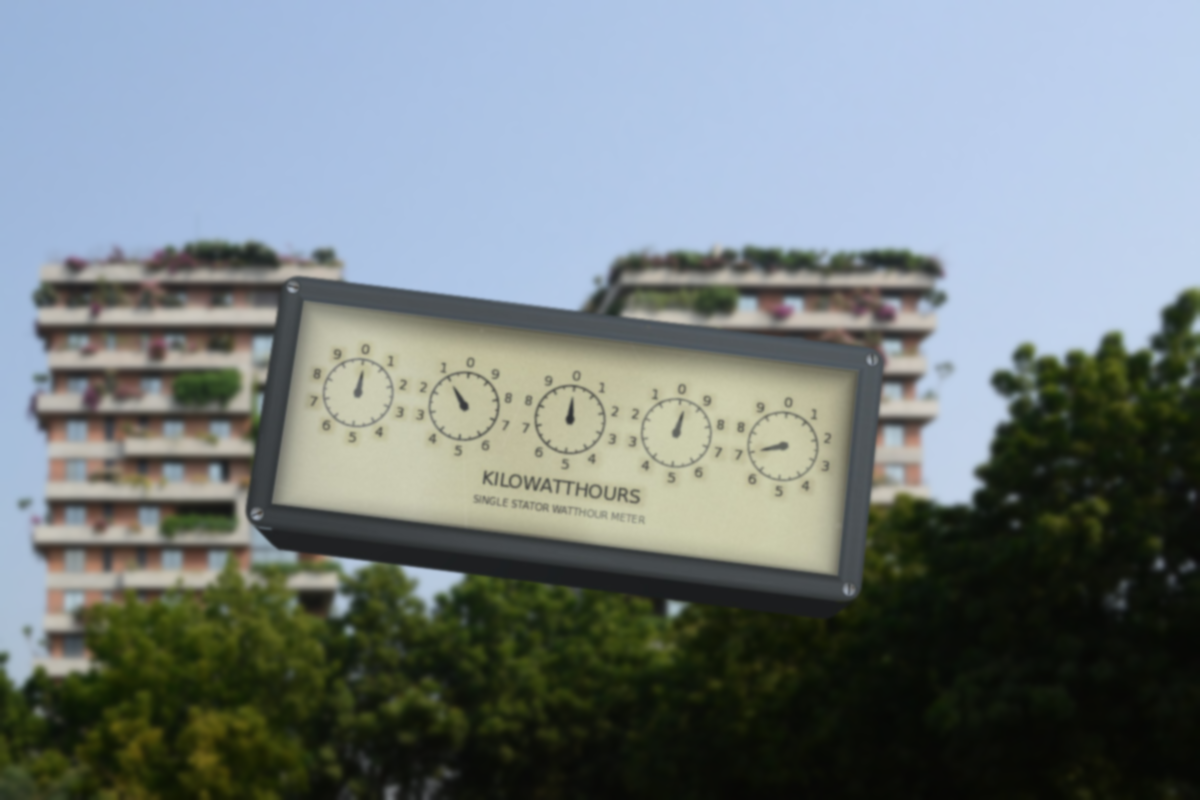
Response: 997 kWh
